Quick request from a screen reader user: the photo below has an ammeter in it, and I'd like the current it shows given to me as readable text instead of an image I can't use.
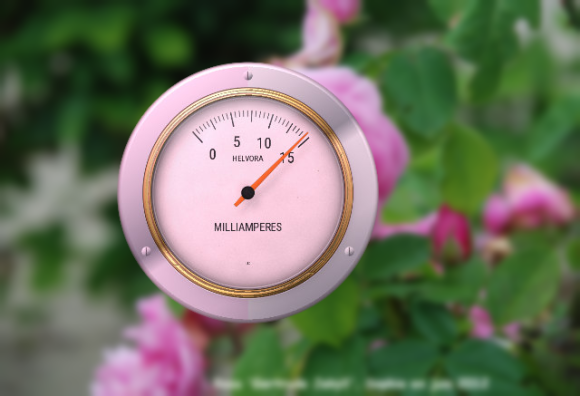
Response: 14.5 mA
